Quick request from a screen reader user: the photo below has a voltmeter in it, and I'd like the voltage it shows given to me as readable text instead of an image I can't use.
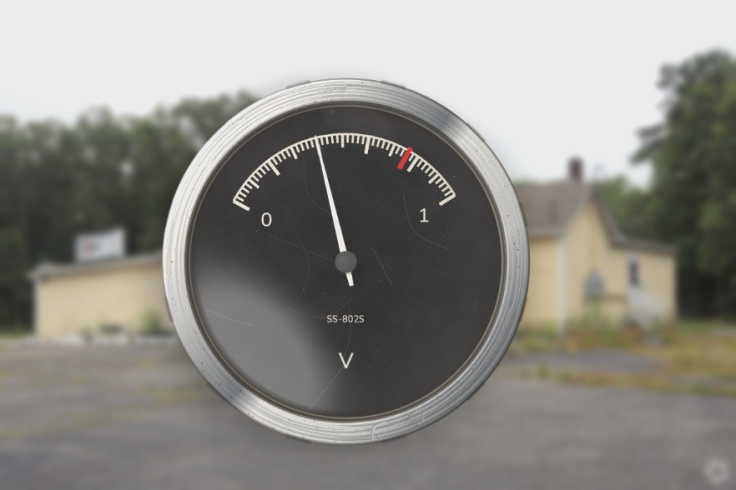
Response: 0.4 V
